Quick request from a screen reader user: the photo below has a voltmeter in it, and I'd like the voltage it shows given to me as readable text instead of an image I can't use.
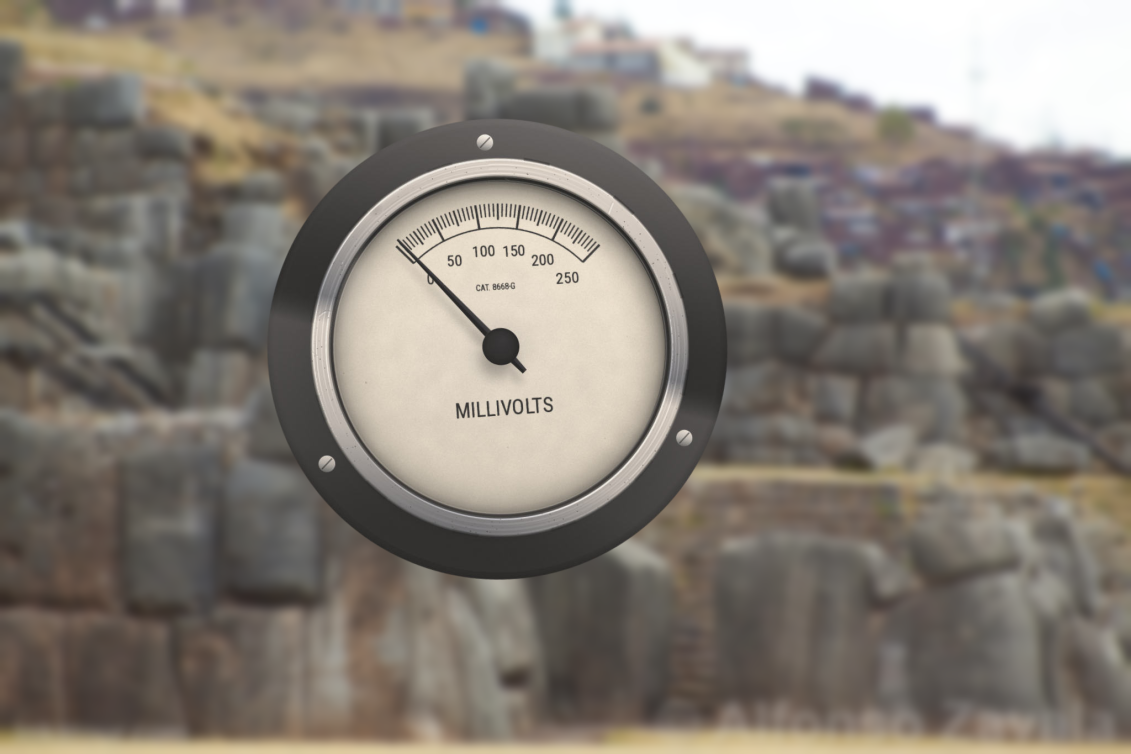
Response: 5 mV
